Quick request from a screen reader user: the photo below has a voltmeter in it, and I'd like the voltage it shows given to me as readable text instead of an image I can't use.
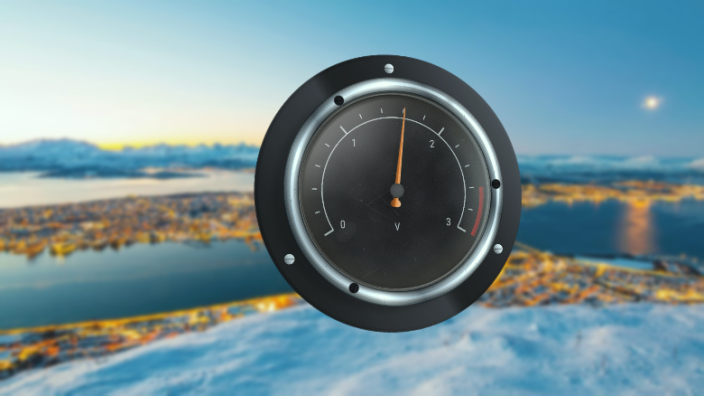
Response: 1.6 V
